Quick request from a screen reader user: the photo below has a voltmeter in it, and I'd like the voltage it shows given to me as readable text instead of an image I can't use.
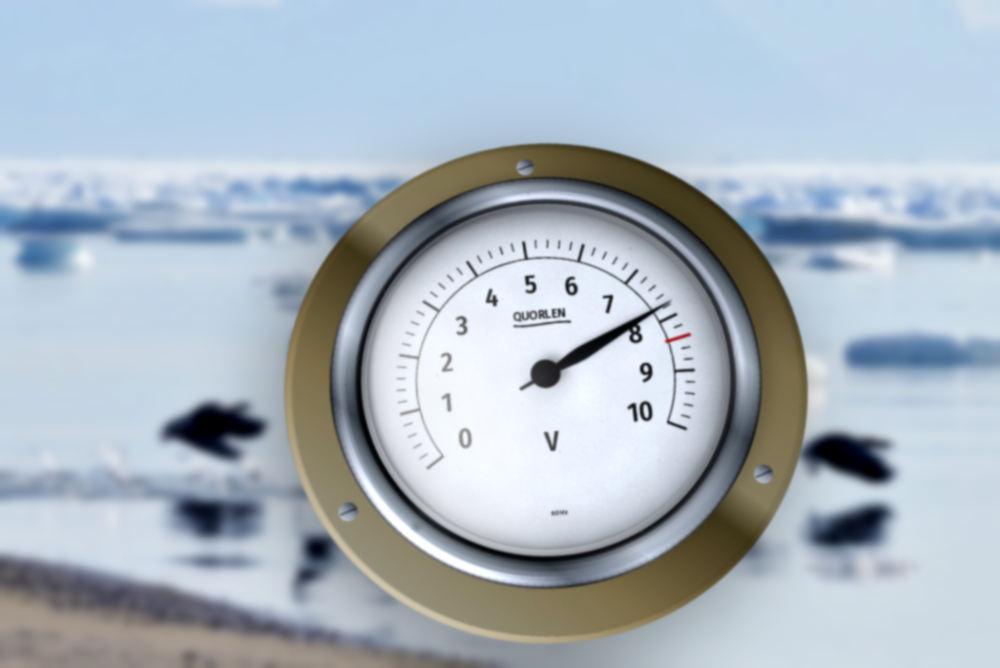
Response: 7.8 V
